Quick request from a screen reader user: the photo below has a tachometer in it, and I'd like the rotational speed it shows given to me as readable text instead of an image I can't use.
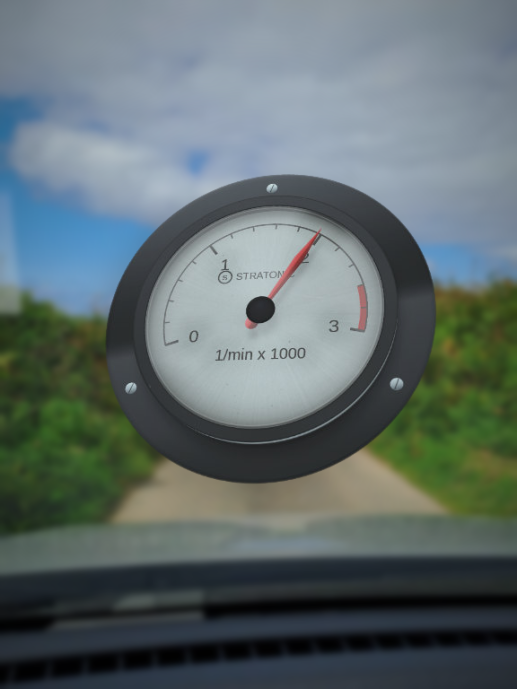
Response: 2000 rpm
